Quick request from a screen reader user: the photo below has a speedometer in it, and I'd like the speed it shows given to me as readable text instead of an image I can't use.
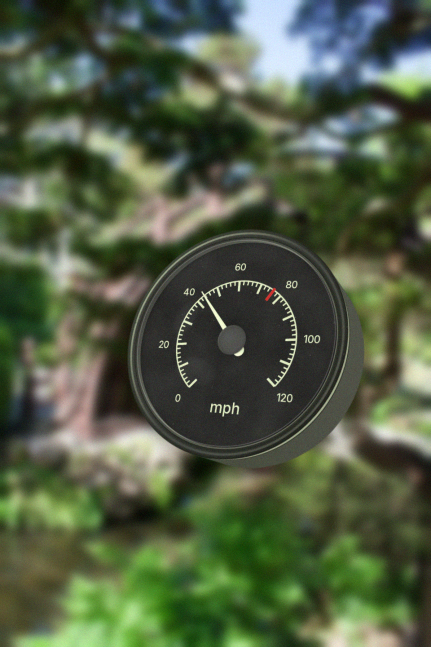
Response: 44 mph
